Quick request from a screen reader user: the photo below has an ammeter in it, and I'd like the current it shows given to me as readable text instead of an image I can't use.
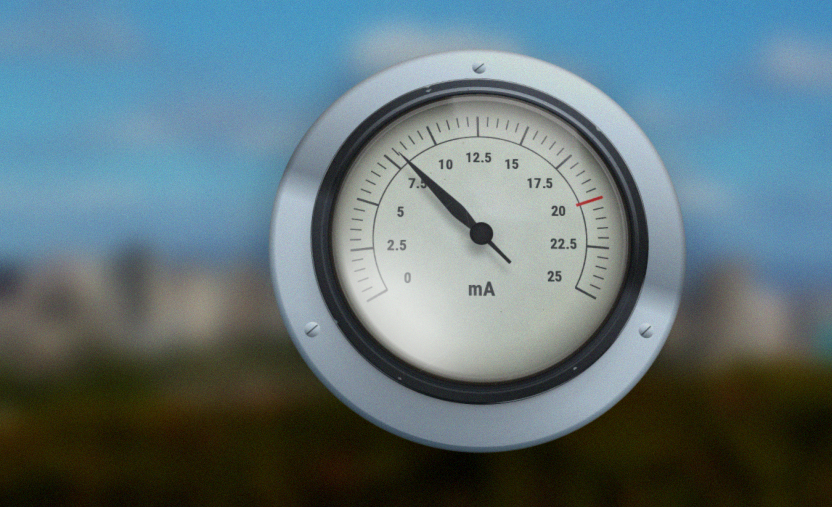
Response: 8 mA
